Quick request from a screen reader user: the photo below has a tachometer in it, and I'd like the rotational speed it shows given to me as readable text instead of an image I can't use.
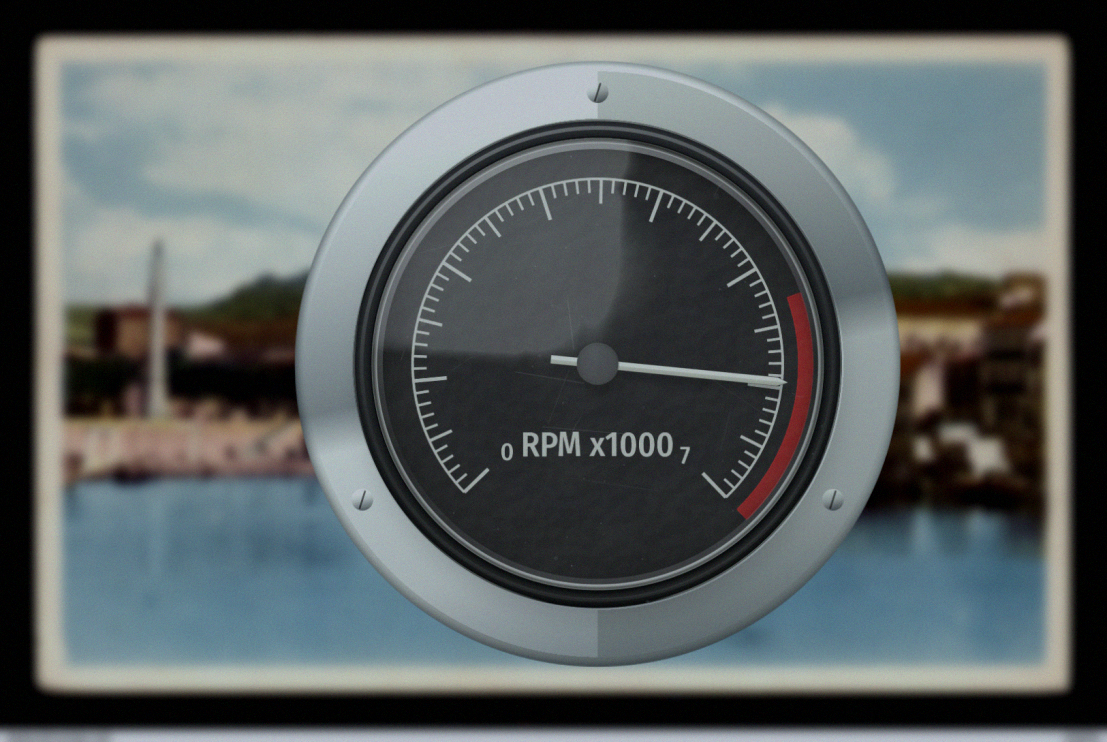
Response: 5950 rpm
